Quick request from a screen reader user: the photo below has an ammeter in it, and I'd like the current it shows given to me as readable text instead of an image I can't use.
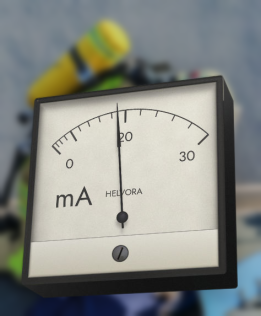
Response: 19 mA
